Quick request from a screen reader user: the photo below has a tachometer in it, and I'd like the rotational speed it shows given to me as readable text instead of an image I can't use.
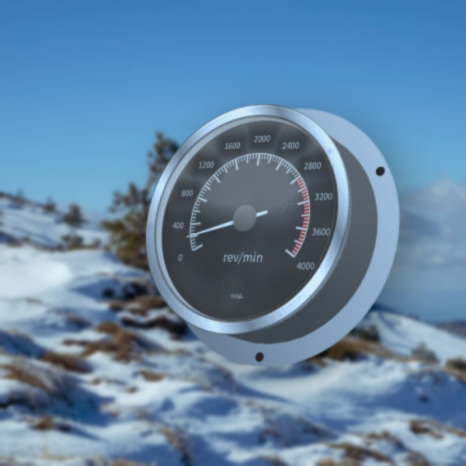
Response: 200 rpm
